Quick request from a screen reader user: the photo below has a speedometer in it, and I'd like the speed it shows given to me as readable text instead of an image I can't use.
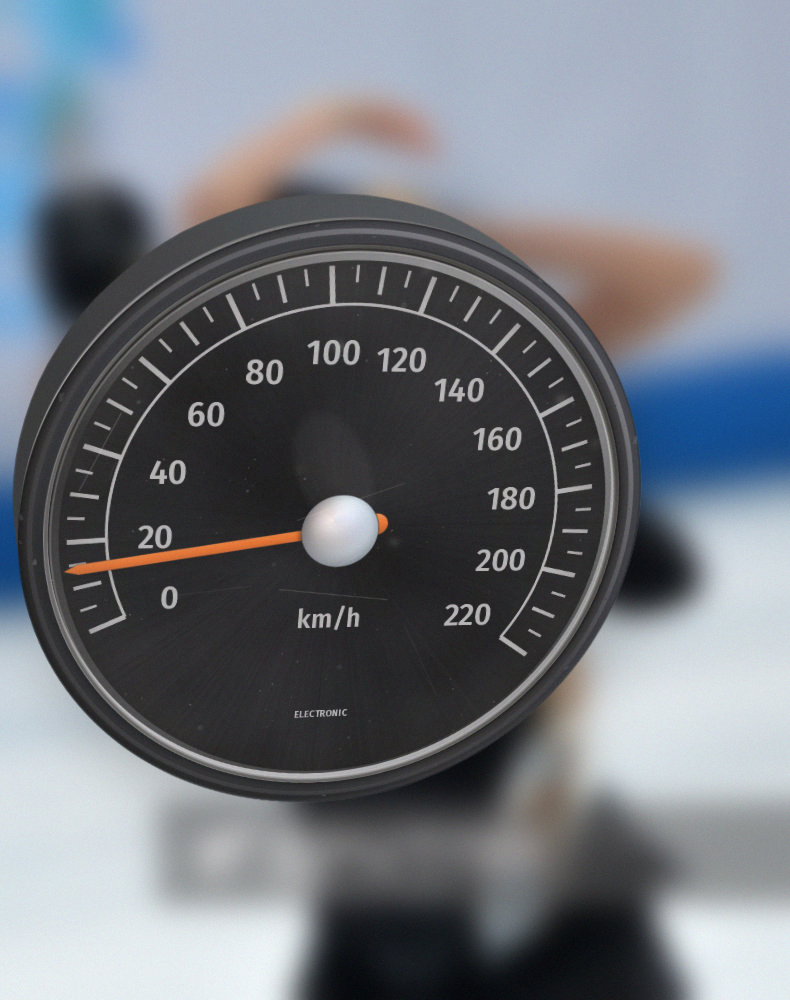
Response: 15 km/h
